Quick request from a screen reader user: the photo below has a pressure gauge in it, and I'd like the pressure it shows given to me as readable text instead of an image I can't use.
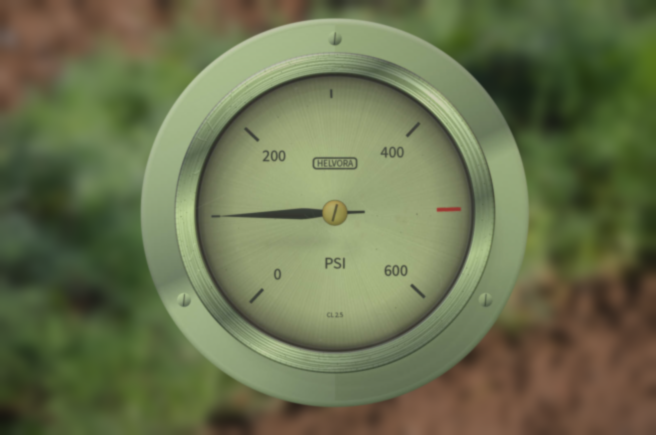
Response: 100 psi
